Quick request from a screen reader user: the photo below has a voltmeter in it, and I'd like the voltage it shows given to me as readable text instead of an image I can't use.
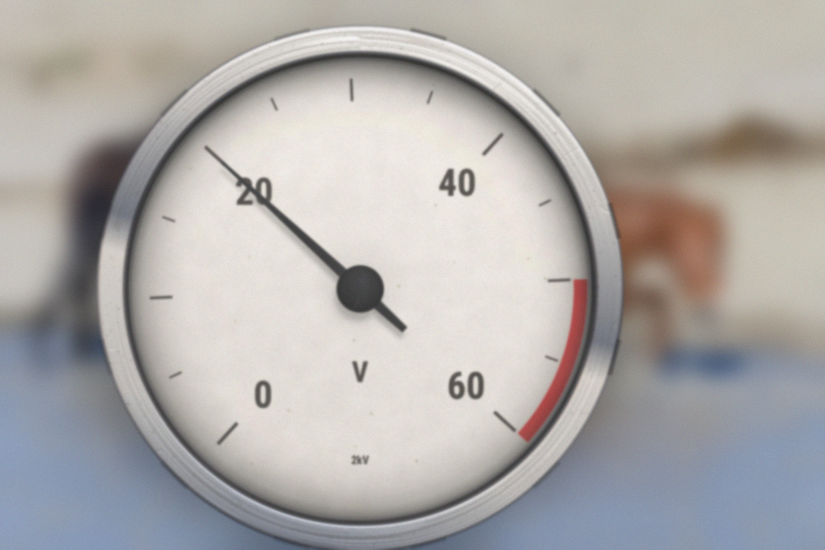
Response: 20 V
